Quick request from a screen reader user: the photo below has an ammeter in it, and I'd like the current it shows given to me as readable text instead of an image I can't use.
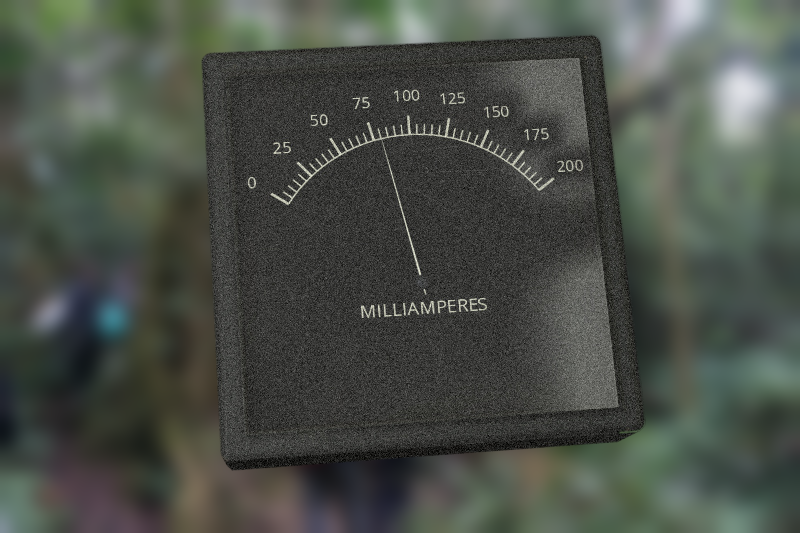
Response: 80 mA
